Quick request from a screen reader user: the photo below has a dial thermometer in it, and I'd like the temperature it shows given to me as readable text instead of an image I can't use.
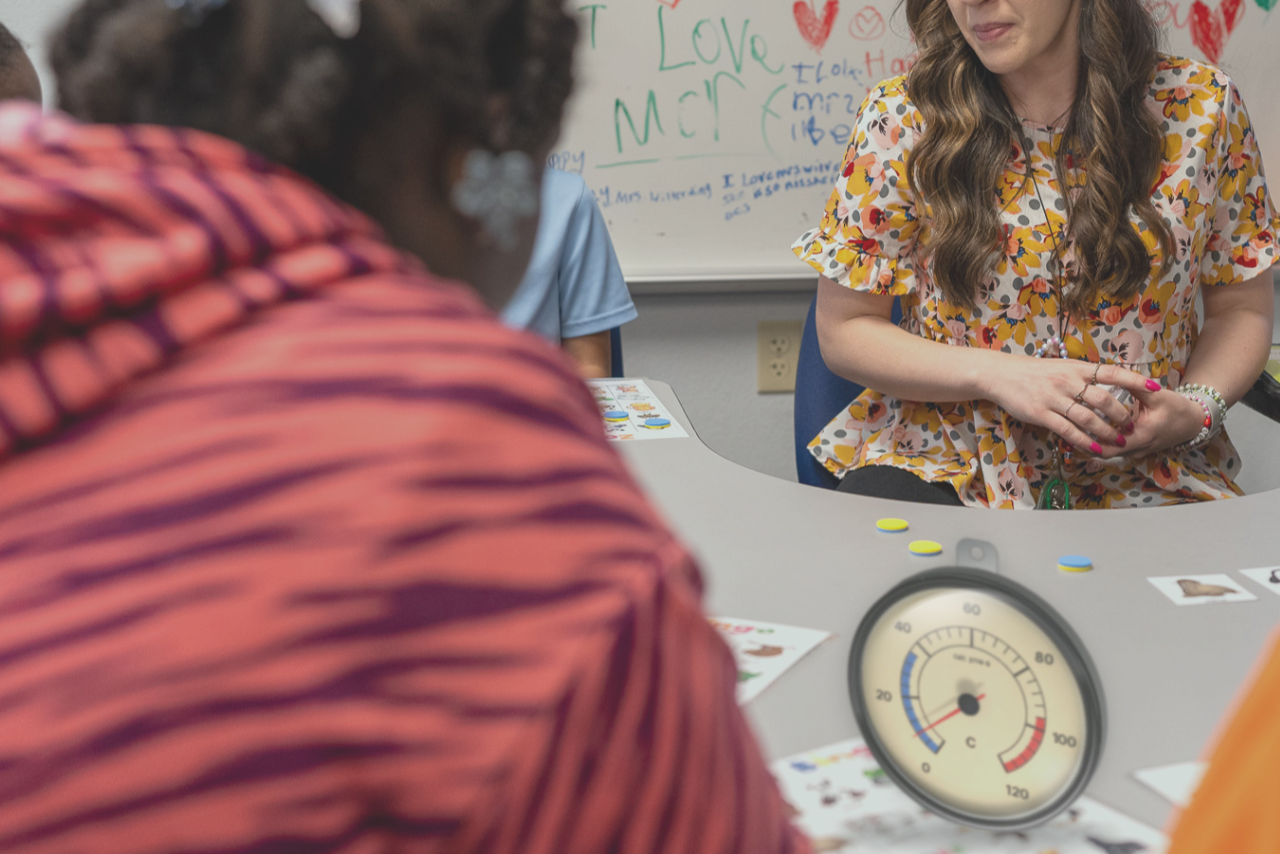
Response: 8 °C
